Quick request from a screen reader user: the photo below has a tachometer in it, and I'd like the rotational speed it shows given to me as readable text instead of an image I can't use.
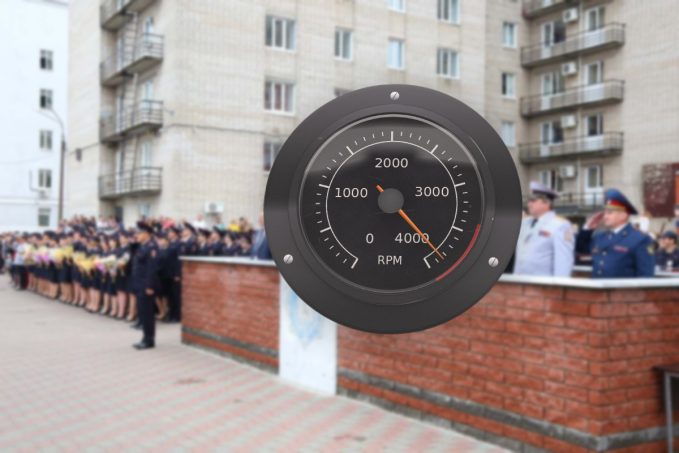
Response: 3850 rpm
